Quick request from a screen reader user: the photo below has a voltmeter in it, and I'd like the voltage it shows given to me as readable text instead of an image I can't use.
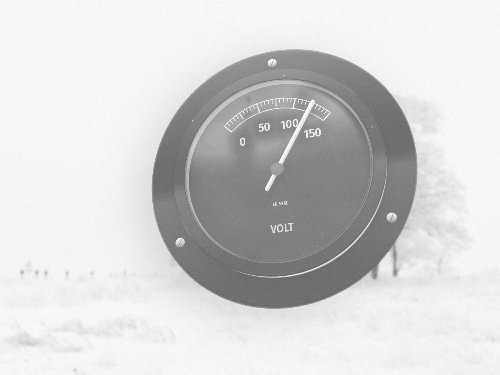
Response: 125 V
